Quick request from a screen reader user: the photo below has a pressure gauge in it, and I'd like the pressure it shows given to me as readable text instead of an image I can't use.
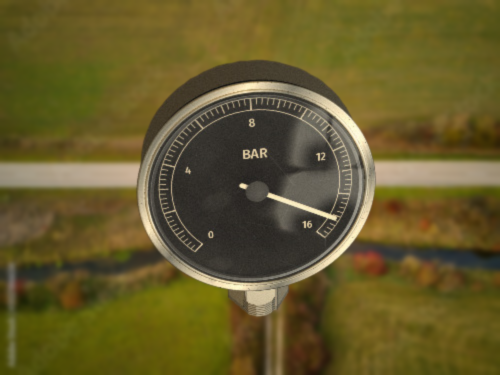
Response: 15 bar
